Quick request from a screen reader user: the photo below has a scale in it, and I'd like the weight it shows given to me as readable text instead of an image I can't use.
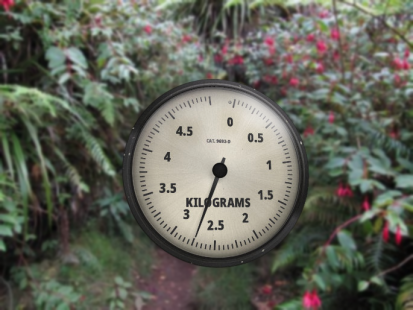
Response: 2.75 kg
